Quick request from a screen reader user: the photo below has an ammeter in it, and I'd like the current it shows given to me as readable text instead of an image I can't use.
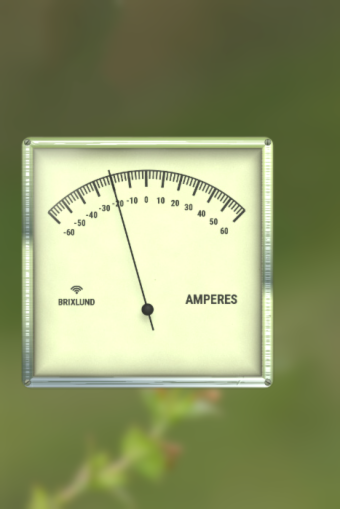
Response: -20 A
